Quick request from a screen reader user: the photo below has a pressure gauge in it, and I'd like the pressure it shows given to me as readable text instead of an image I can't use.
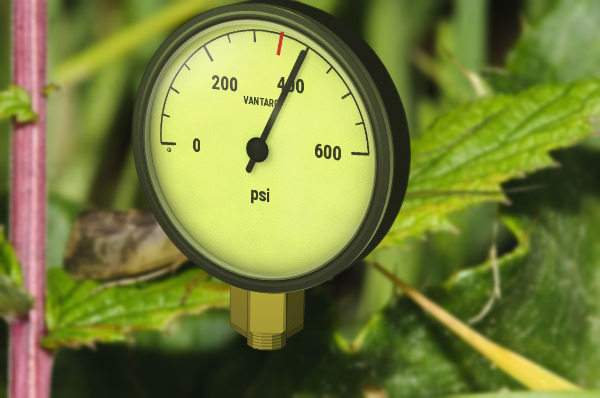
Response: 400 psi
